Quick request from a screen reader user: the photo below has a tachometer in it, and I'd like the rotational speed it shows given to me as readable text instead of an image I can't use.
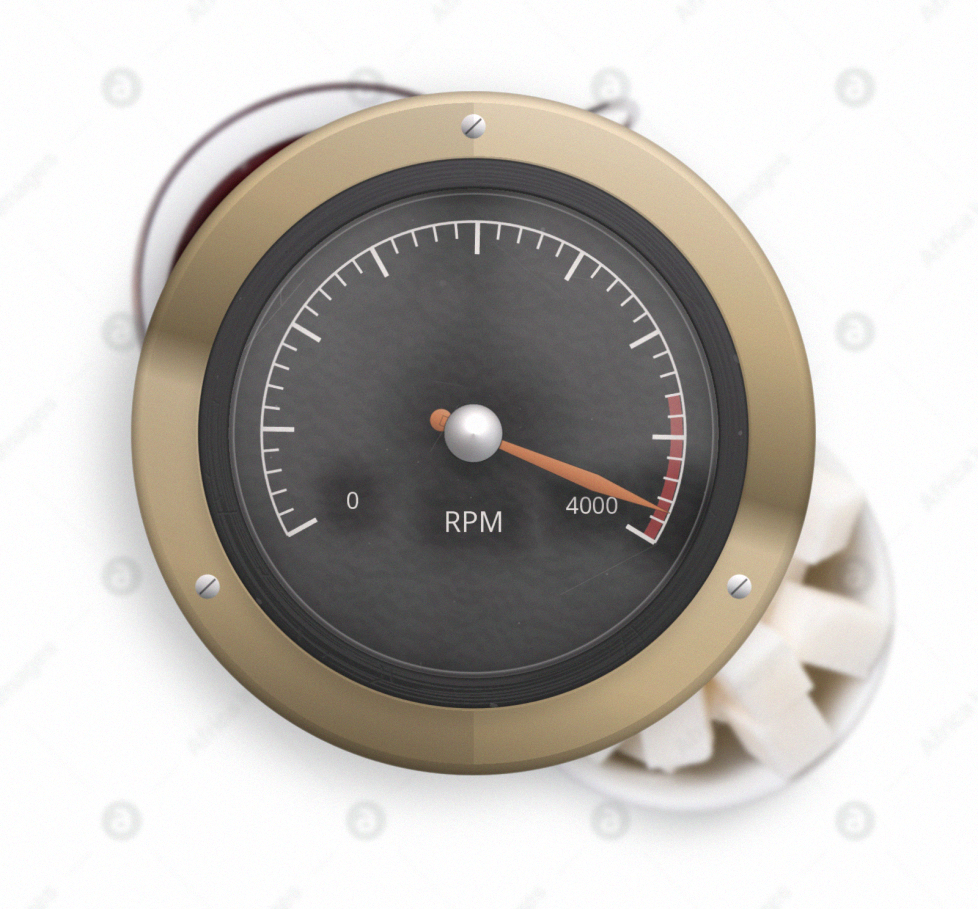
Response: 3850 rpm
